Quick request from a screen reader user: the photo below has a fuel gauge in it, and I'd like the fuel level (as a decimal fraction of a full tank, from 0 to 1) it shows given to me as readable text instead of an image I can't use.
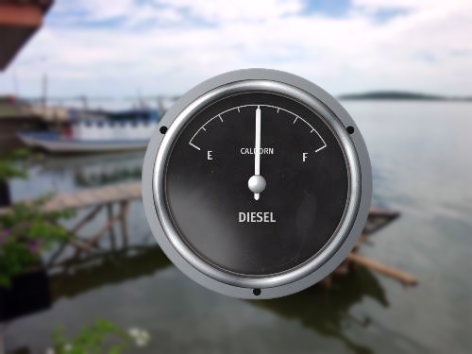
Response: 0.5
